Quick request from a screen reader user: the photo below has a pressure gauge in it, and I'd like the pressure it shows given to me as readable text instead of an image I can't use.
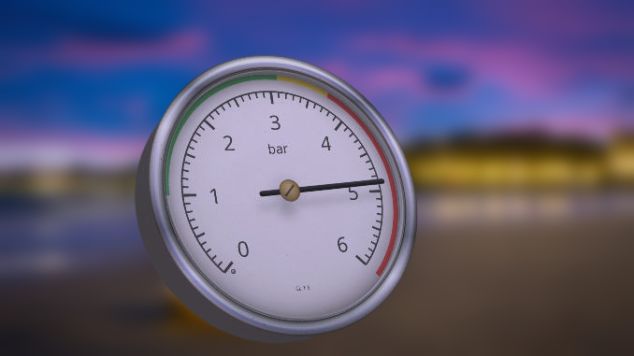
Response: 4.9 bar
